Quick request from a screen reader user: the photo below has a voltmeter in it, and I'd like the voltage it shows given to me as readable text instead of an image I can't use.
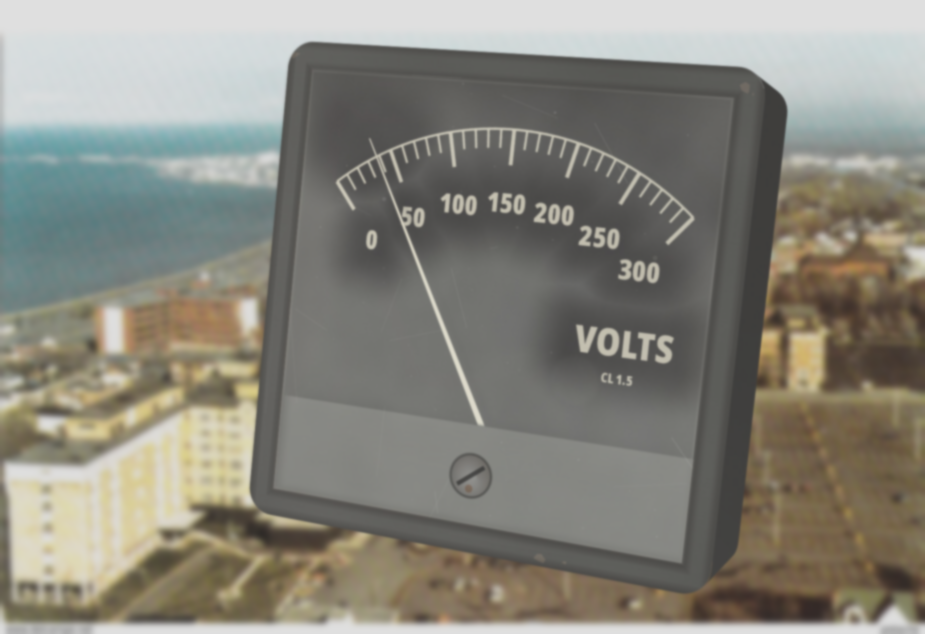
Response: 40 V
